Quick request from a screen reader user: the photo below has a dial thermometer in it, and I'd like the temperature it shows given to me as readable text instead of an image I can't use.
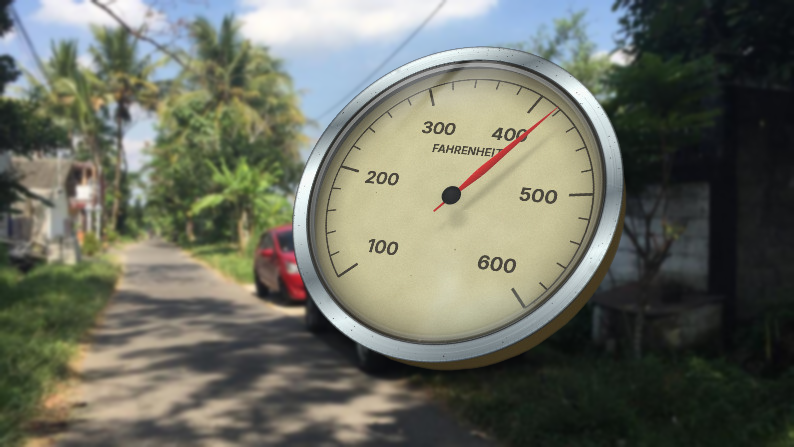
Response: 420 °F
